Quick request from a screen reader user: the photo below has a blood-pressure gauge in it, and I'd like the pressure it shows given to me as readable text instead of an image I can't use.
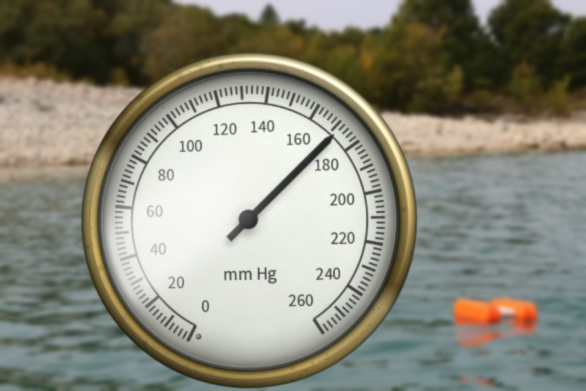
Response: 172 mmHg
